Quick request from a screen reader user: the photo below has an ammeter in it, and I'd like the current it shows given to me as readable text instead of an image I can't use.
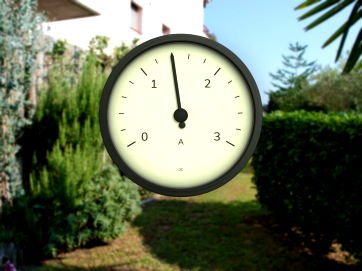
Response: 1.4 A
